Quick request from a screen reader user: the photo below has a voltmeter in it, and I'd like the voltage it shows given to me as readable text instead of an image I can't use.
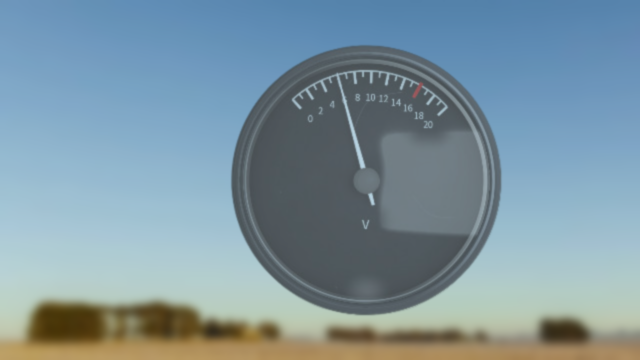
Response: 6 V
